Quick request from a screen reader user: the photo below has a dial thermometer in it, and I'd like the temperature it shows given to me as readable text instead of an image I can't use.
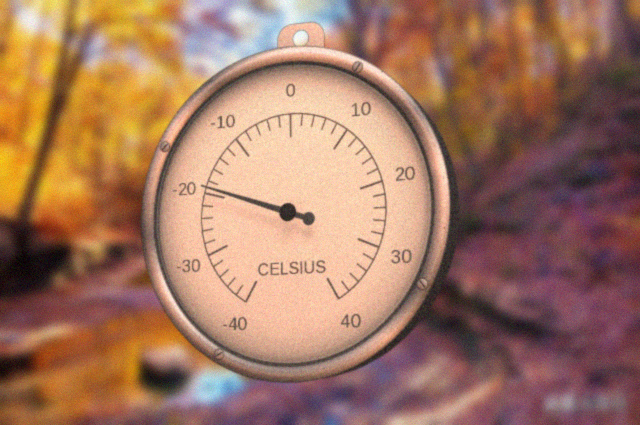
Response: -19 °C
